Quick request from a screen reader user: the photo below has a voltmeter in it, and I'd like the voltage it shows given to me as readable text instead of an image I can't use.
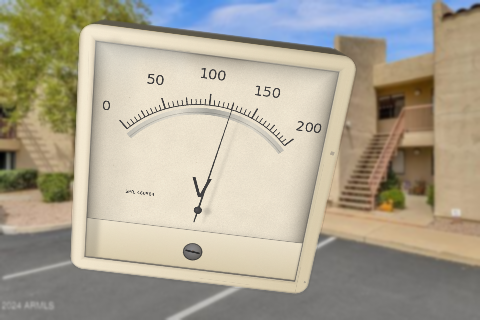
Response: 125 V
